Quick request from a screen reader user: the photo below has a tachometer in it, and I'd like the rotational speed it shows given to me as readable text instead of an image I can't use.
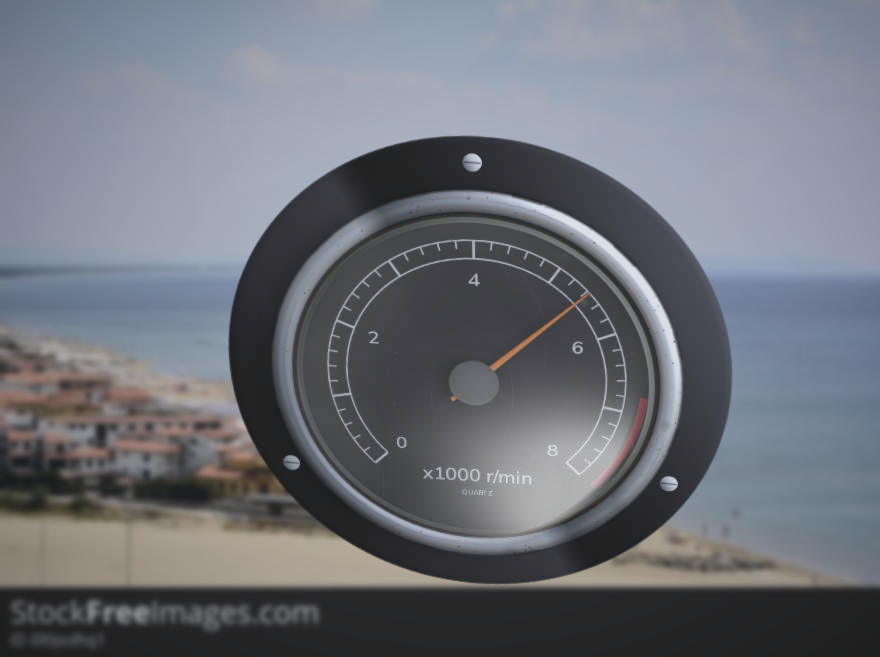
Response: 5400 rpm
